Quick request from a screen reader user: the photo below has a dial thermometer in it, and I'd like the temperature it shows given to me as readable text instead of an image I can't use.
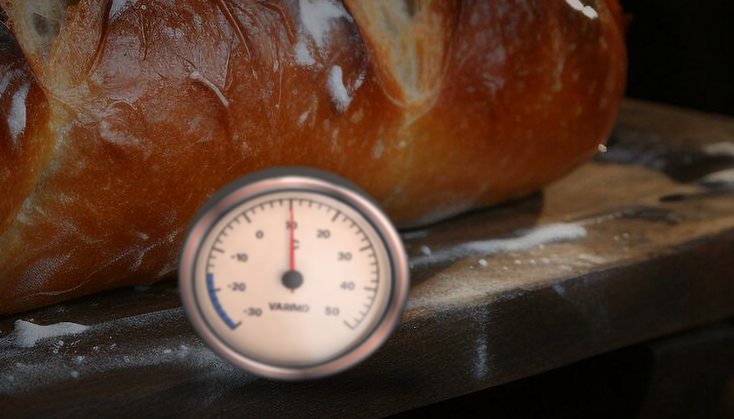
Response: 10 °C
